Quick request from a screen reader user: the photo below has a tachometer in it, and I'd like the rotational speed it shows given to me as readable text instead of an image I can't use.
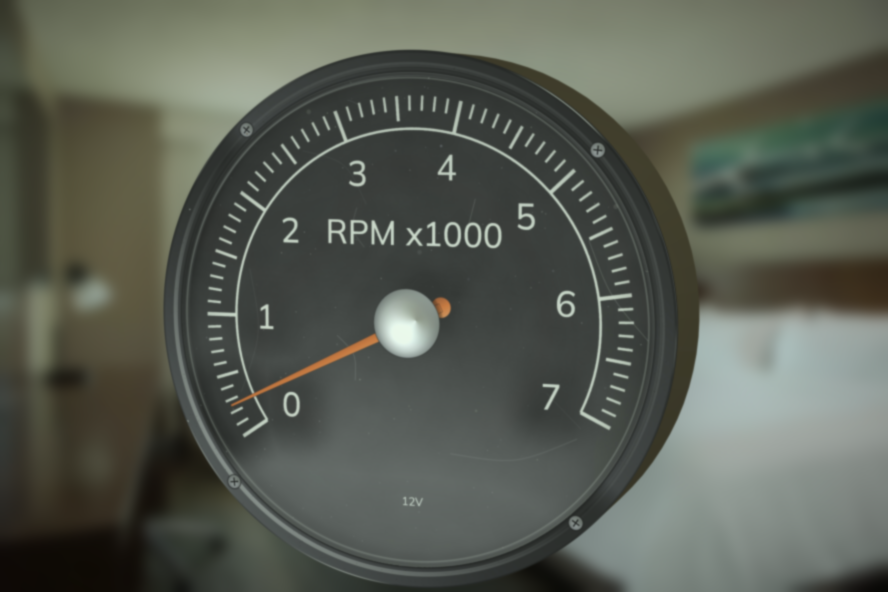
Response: 250 rpm
